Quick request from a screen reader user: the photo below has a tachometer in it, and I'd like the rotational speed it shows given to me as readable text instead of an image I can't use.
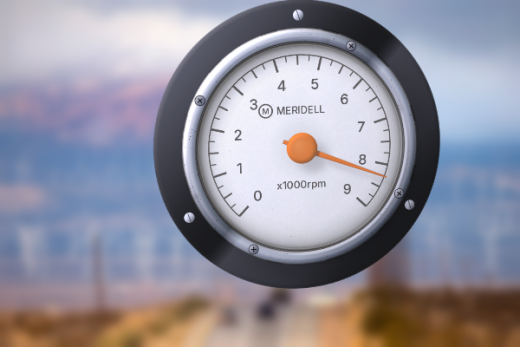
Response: 8250 rpm
